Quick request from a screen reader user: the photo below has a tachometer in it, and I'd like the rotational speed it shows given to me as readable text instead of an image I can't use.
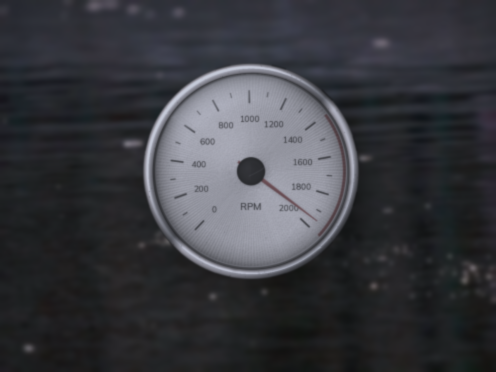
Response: 1950 rpm
